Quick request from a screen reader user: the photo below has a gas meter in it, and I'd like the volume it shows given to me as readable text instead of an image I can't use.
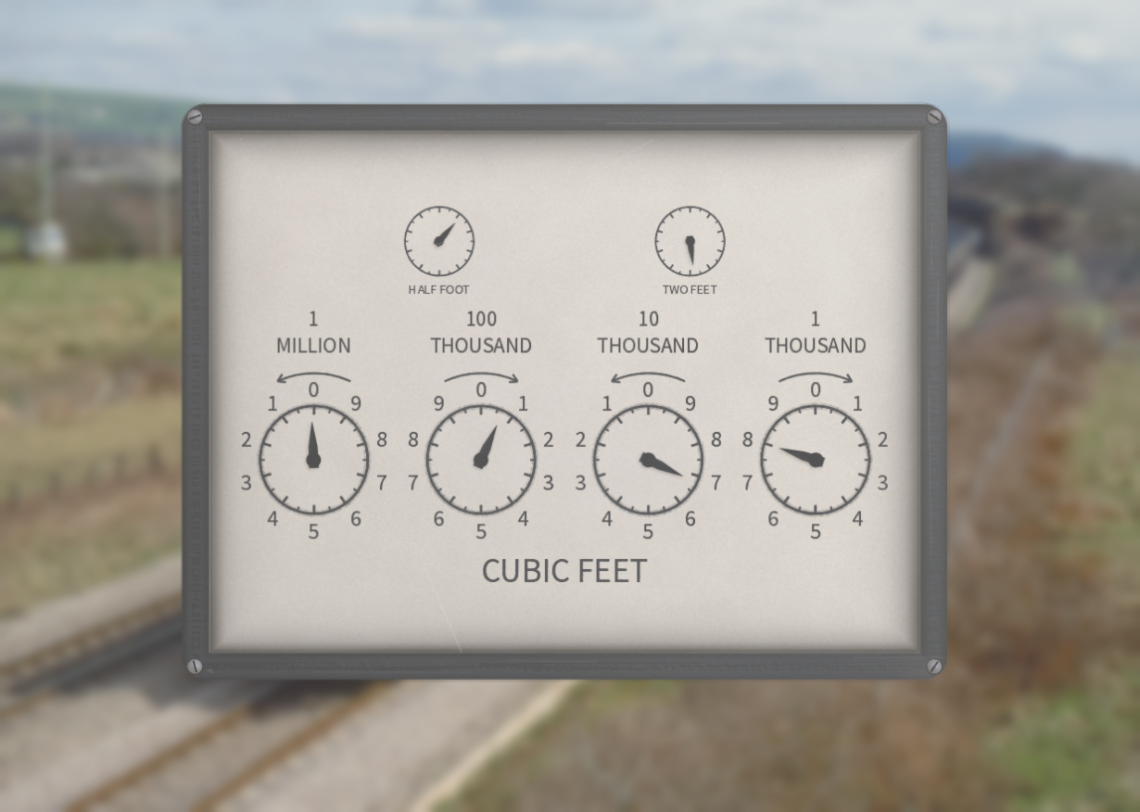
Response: 6800 ft³
